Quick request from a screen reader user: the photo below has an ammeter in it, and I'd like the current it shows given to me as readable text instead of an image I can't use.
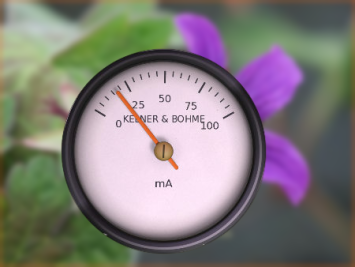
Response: 17.5 mA
